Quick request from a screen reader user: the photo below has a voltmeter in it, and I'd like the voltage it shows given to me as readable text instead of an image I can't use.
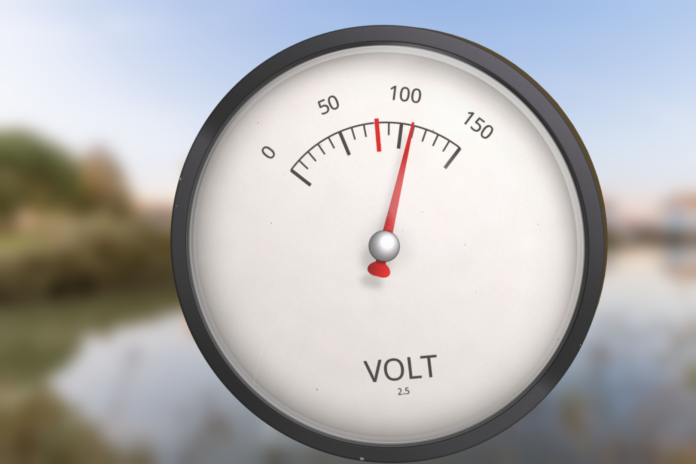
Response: 110 V
